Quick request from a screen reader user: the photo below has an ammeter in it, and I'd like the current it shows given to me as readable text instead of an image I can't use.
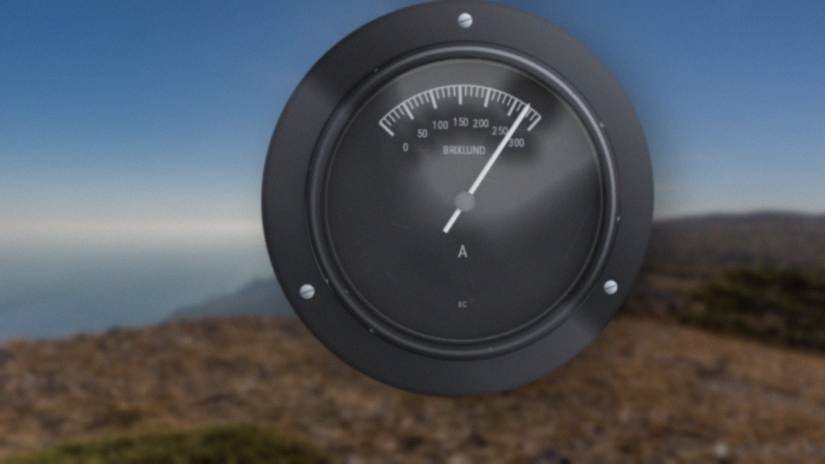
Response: 270 A
